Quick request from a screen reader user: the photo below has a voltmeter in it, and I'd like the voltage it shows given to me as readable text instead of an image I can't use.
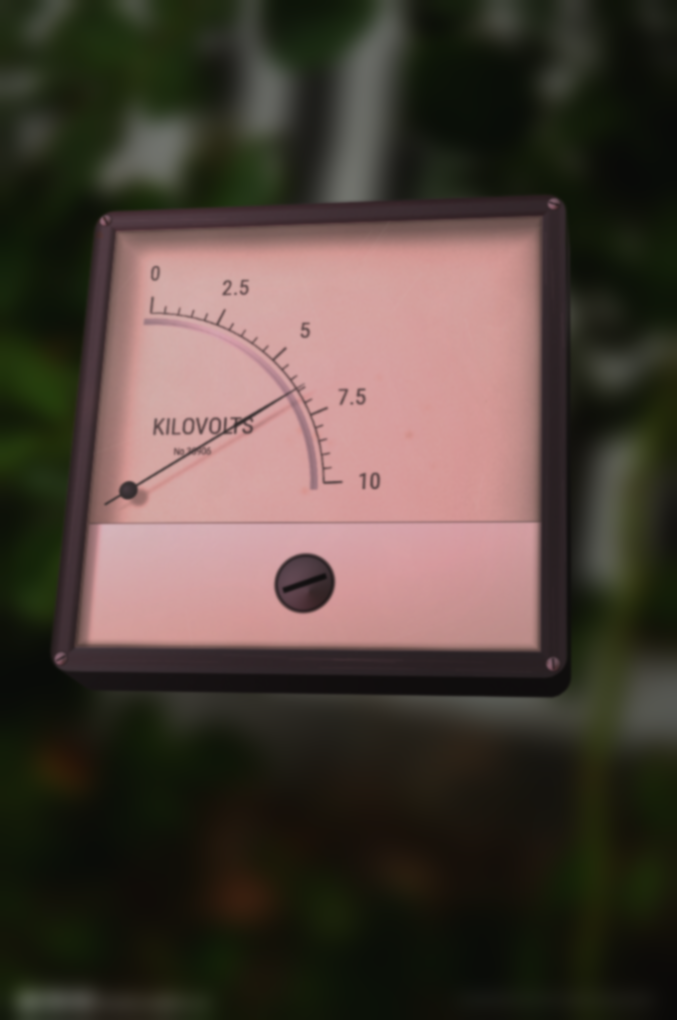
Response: 6.5 kV
